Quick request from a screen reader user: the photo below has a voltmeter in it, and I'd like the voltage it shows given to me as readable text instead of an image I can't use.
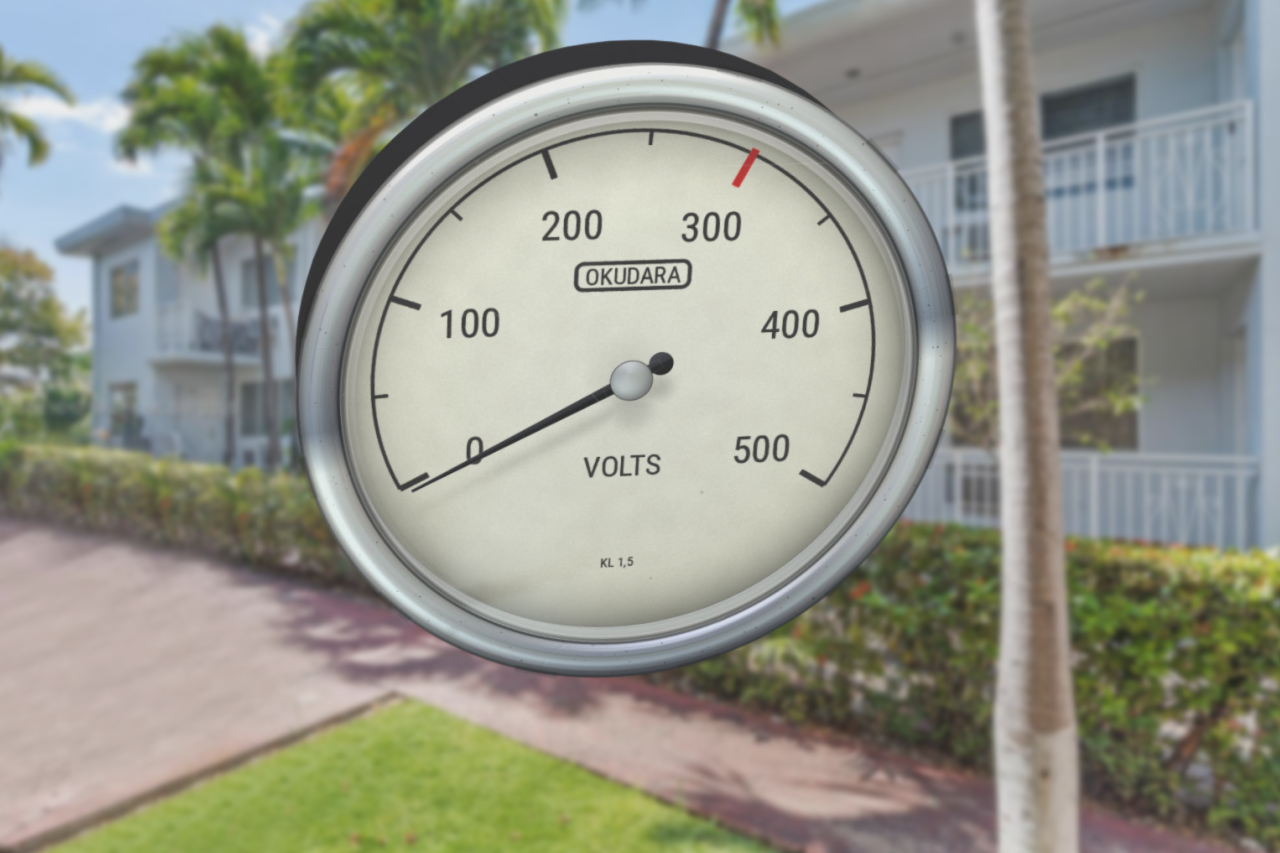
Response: 0 V
